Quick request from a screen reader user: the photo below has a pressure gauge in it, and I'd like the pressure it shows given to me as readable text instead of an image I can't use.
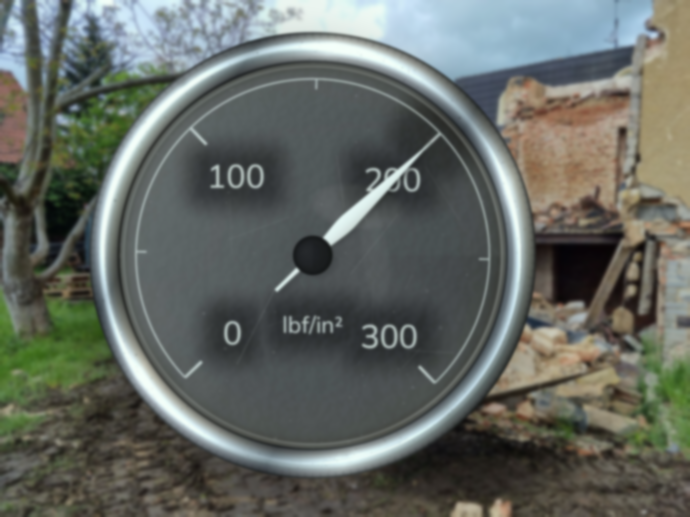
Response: 200 psi
